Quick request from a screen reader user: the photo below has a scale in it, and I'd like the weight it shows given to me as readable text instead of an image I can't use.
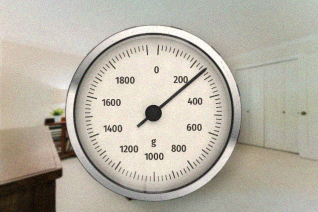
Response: 260 g
